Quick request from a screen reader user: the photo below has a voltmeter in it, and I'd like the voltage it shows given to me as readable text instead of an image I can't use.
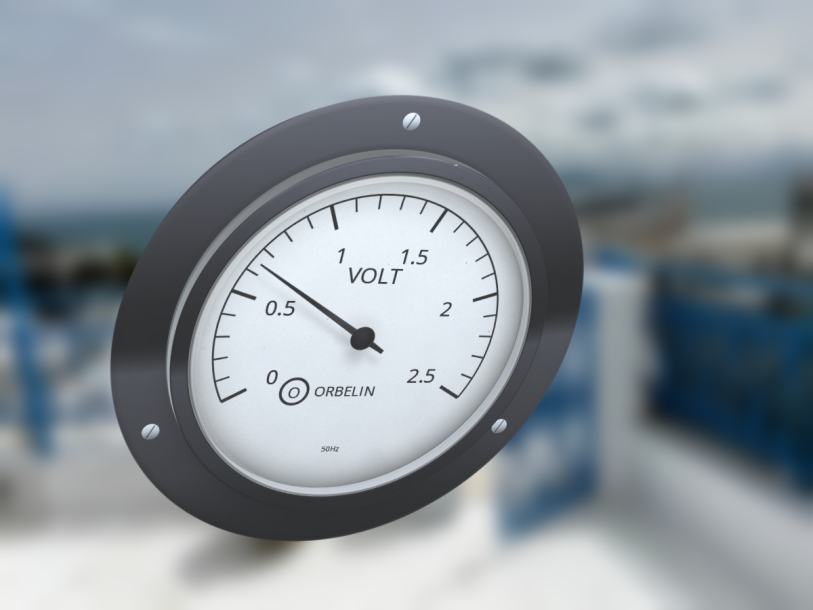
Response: 0.65 V
